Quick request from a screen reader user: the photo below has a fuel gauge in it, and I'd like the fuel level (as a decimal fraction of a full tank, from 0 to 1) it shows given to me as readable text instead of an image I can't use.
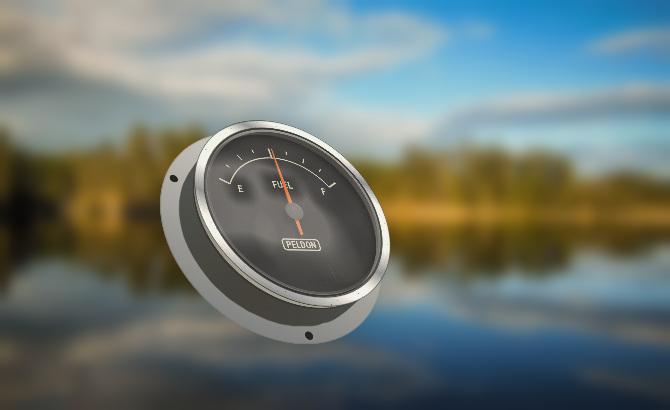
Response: 0.5
